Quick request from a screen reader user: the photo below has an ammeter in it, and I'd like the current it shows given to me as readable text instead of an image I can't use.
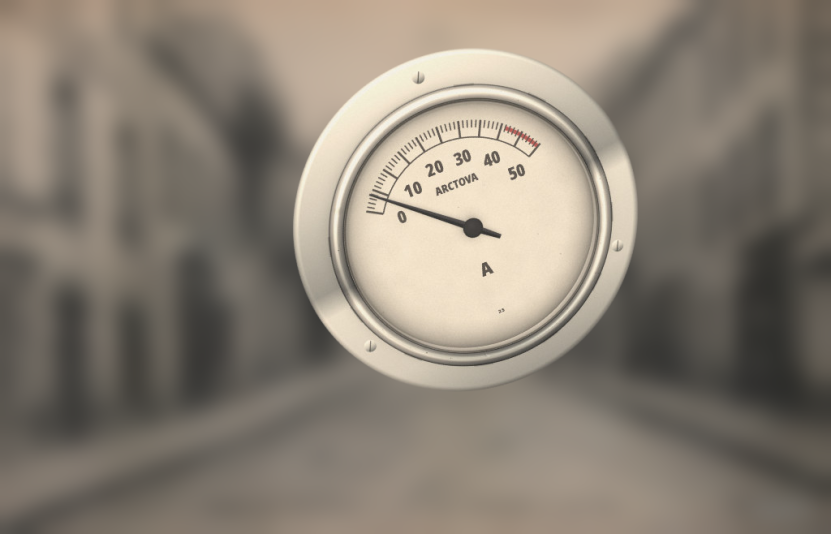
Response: 4 A
